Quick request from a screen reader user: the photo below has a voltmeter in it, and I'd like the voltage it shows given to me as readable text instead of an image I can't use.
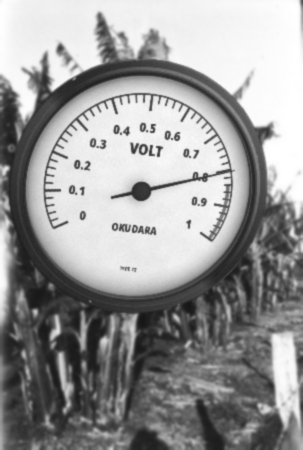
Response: 0.8 V
